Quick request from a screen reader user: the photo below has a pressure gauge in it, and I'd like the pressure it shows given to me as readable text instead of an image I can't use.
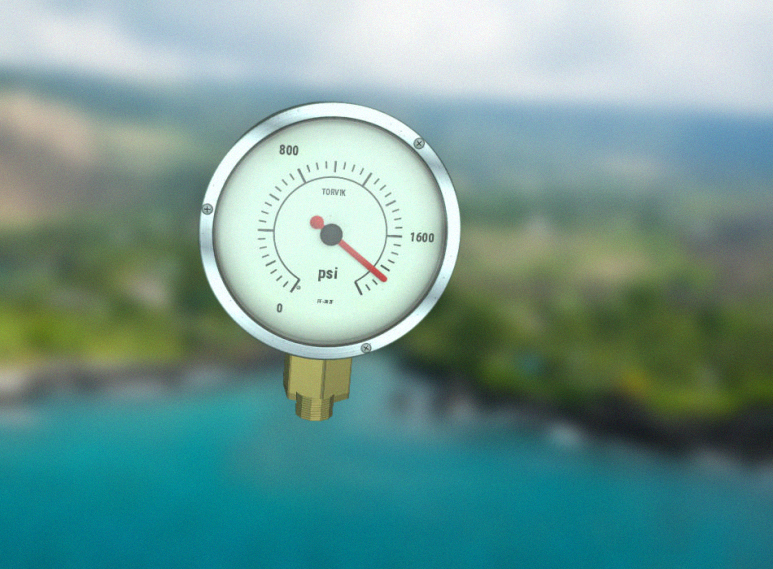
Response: 1850 psi
